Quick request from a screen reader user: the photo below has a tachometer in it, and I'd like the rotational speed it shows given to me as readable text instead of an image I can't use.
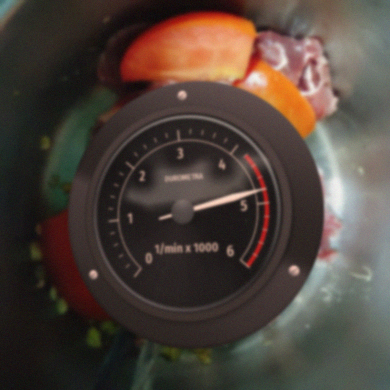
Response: 4800 rpm
